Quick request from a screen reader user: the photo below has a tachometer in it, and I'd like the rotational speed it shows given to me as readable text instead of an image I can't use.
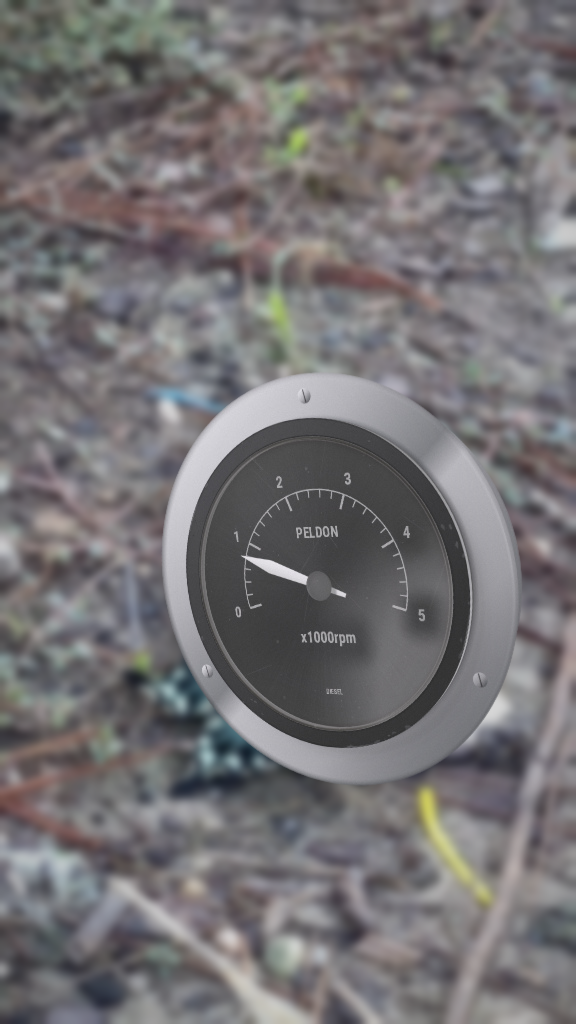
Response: 800 rpm
